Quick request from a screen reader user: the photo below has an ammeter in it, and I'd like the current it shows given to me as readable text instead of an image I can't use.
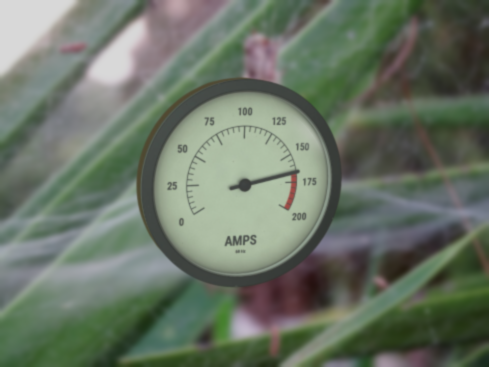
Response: 165 A
